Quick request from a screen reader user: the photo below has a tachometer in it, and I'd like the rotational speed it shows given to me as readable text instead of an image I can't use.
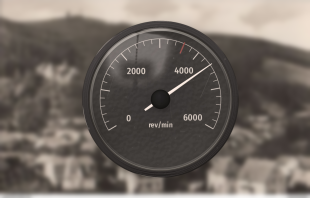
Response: 4400 rpm
